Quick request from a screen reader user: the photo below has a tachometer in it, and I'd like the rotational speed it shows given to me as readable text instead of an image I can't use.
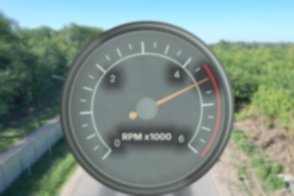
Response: 4500 rpm
